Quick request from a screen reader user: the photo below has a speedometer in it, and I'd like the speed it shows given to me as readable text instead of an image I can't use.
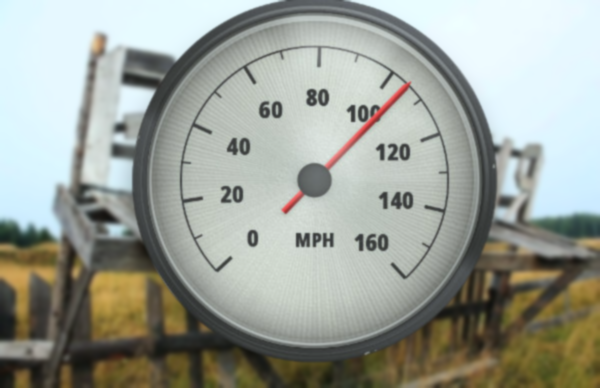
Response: 105 mph
